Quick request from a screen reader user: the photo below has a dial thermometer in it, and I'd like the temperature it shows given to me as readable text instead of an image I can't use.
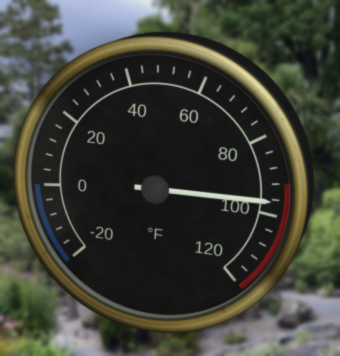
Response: 96 °F
